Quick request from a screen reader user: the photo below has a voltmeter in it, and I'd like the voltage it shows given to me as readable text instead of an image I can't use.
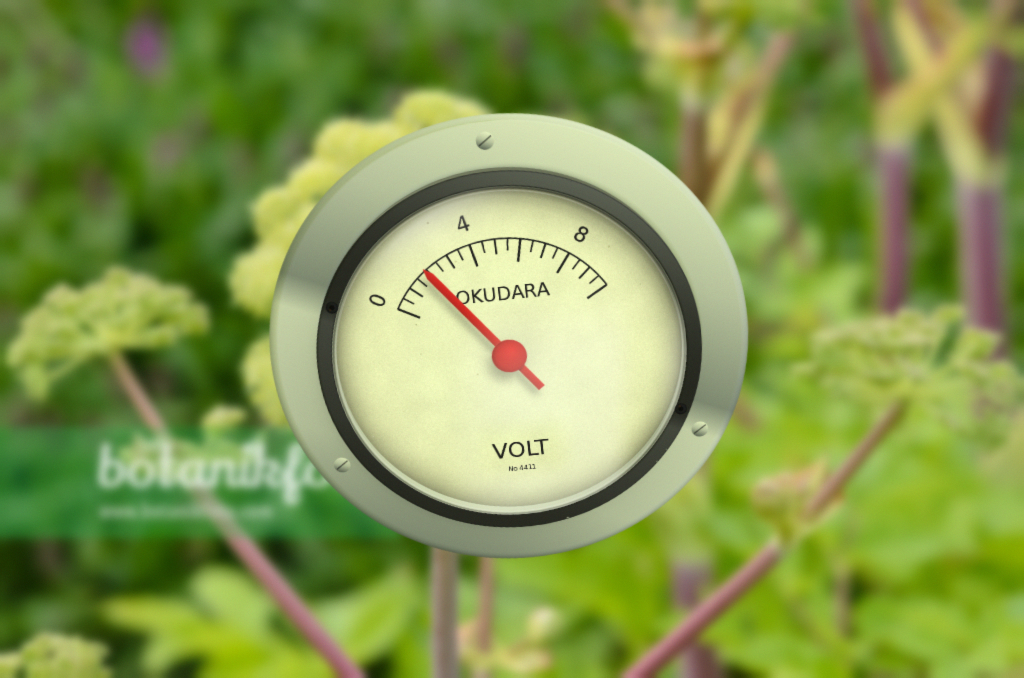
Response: 2 V
